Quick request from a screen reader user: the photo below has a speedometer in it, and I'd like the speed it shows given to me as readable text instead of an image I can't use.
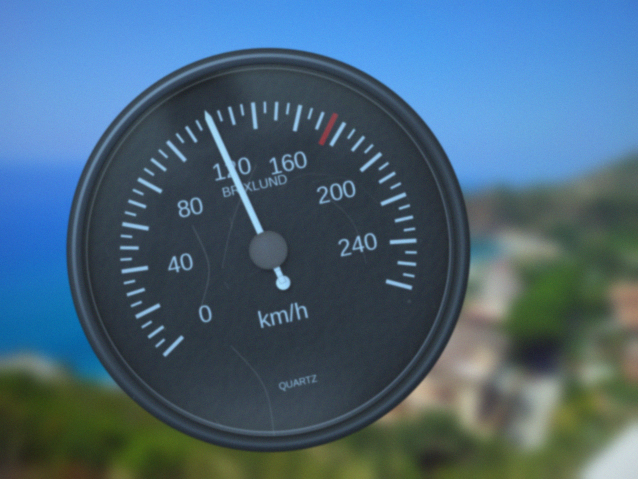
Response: 120 km/h
